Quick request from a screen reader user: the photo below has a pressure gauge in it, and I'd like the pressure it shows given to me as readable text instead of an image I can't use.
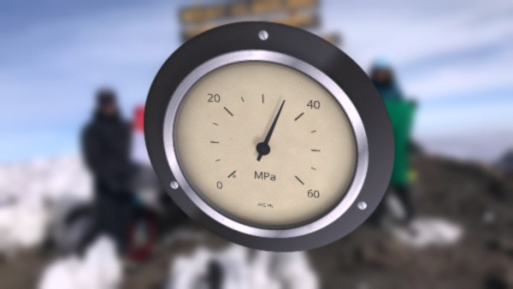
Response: 35 MPa
